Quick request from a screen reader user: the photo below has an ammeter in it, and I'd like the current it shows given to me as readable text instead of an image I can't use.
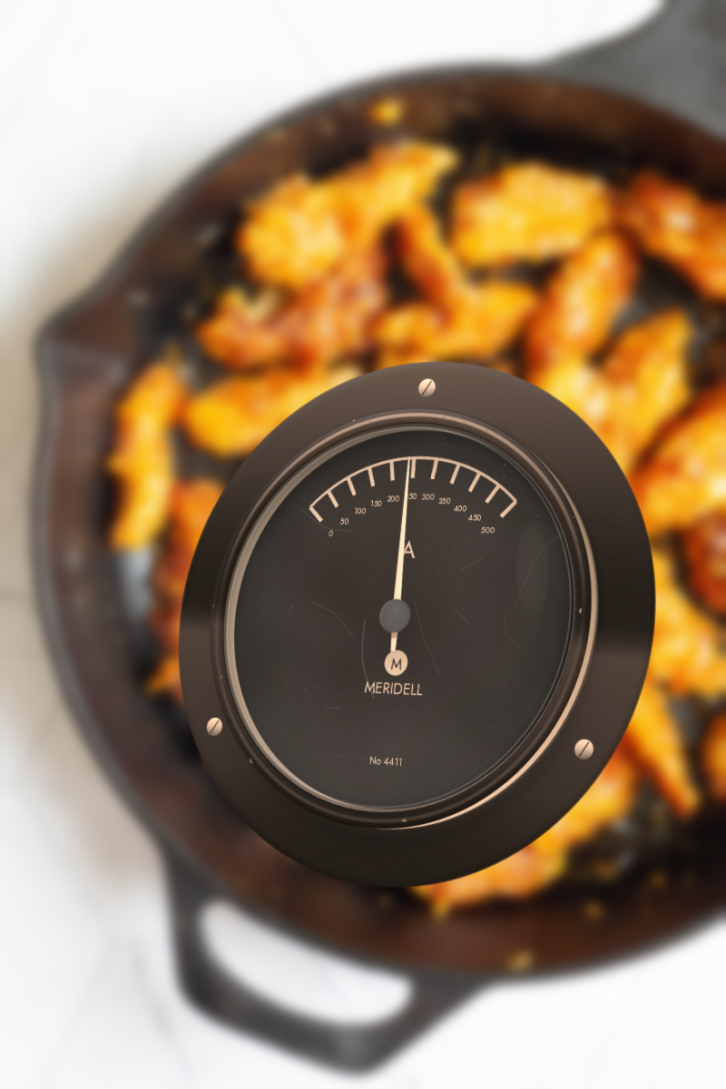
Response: 250 A
